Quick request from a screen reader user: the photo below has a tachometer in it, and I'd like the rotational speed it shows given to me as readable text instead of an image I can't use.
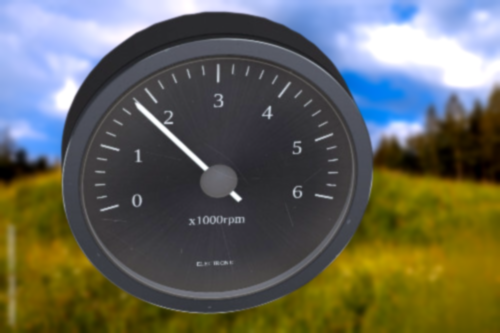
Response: 1800 rpm
